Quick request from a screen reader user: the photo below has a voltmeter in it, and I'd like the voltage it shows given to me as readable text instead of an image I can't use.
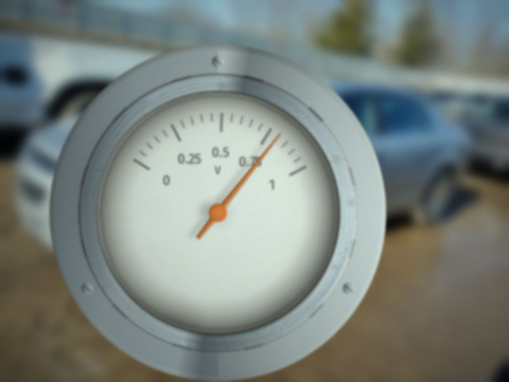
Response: 0.8 V
